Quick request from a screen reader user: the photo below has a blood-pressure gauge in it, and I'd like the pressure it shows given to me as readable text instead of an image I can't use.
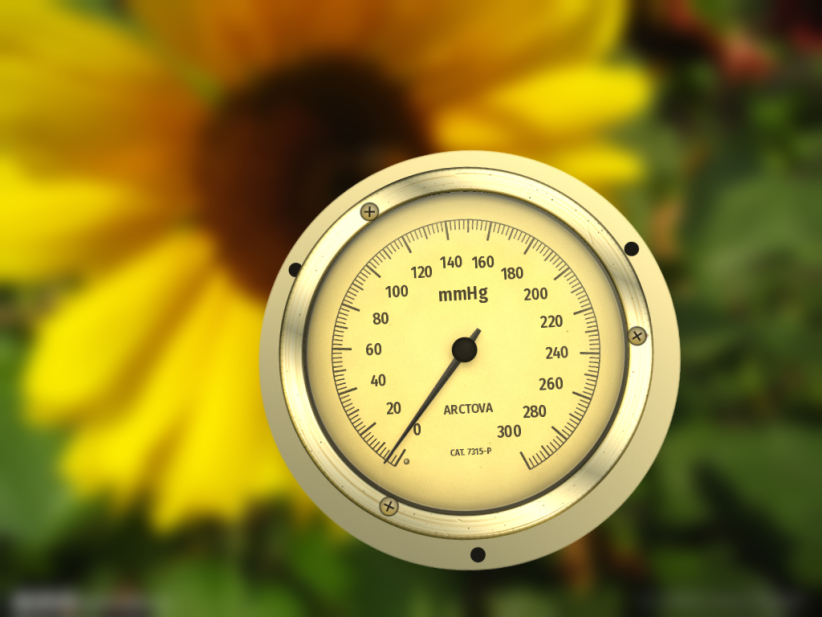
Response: 4 mmHg
